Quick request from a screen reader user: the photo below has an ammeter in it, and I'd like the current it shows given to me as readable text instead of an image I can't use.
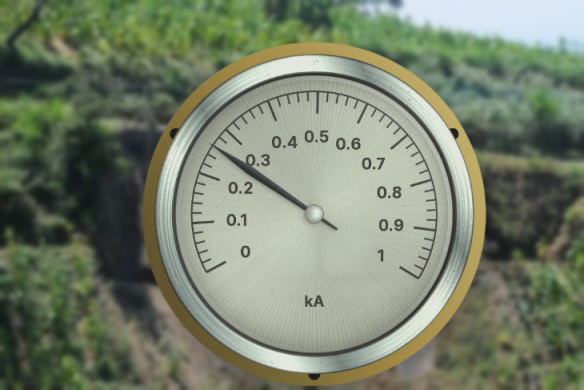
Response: 0.26 kA
